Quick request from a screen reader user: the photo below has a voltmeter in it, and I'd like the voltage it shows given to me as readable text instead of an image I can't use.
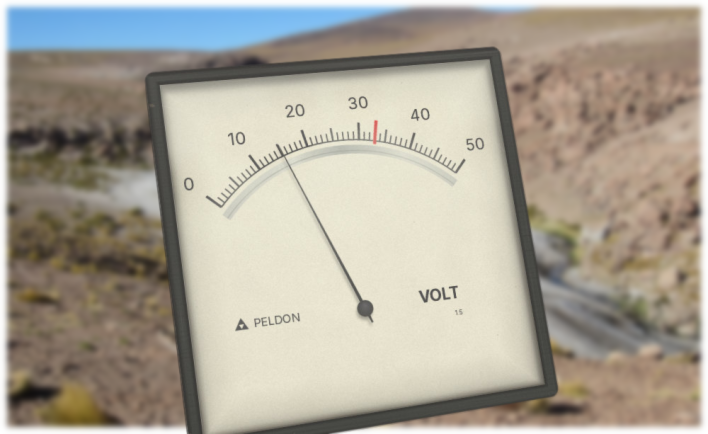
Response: 15 V
